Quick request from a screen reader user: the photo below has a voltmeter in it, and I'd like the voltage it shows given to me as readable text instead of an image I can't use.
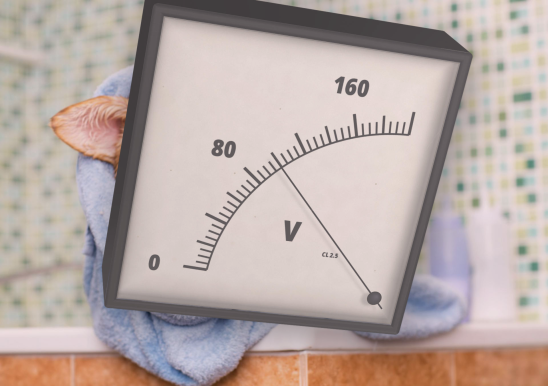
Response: 100 V
